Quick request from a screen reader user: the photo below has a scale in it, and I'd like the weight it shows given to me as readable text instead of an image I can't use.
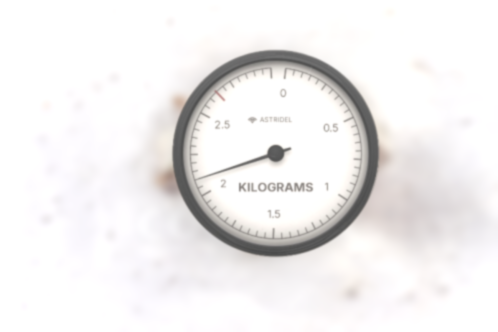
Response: 2.1 kg
